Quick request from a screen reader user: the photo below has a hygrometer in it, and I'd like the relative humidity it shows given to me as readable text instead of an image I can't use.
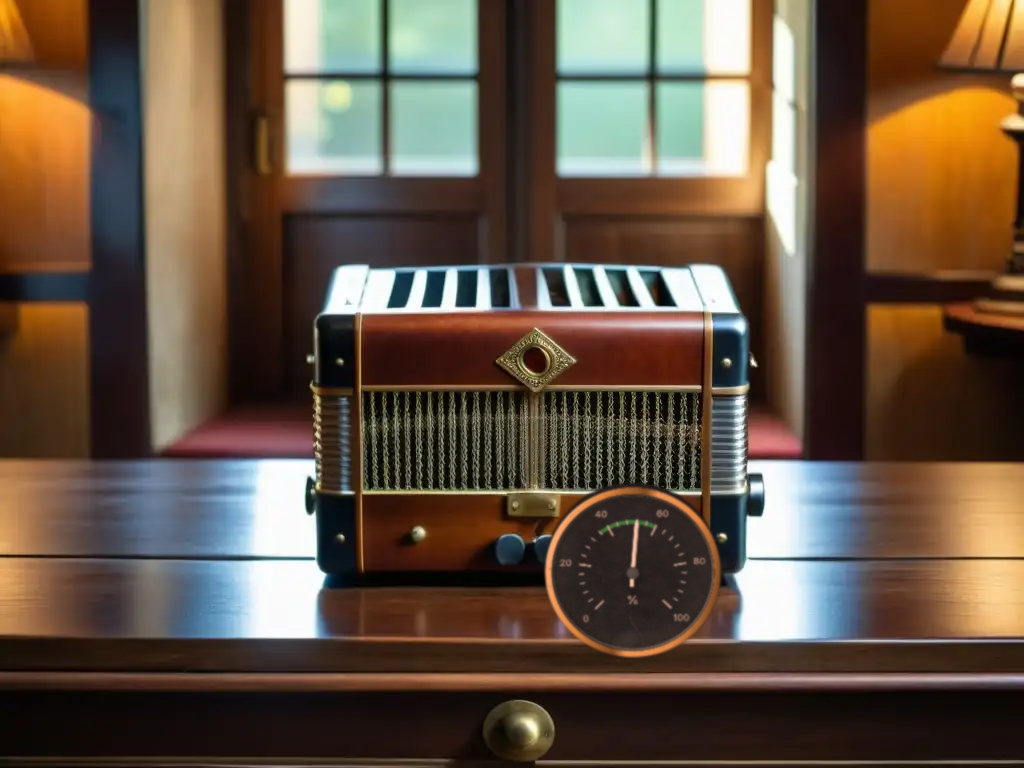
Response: 52 %
